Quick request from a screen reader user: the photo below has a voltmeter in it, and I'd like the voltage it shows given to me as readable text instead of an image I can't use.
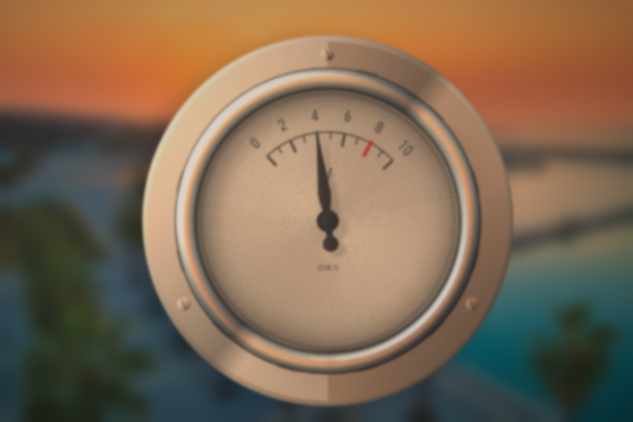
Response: 4 V
